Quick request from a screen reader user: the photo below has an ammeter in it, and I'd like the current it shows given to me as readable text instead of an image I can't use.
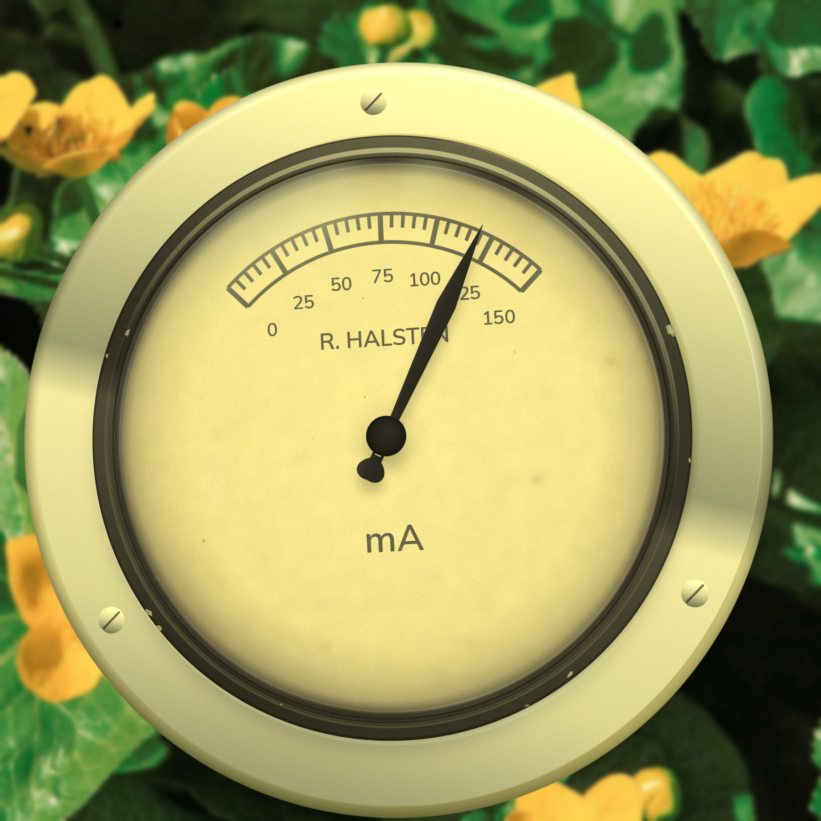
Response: 120 mA
